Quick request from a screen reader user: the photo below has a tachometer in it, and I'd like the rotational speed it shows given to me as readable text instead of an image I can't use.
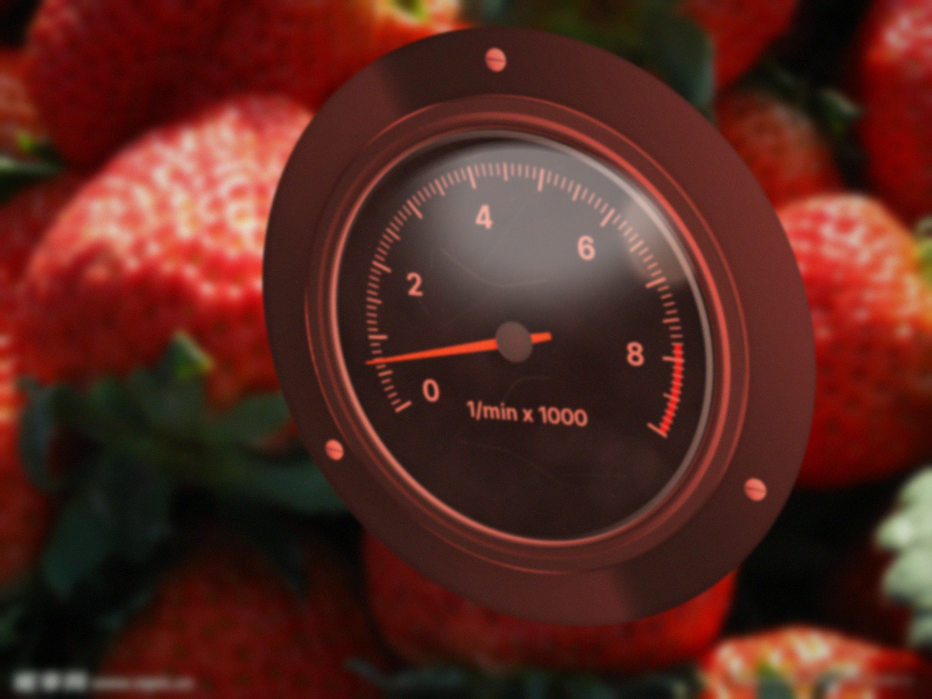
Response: 700 rpm
